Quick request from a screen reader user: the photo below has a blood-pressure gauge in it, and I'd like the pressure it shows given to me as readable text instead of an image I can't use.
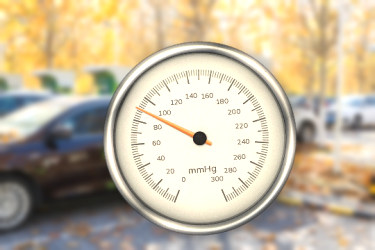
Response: 90 mmHg
